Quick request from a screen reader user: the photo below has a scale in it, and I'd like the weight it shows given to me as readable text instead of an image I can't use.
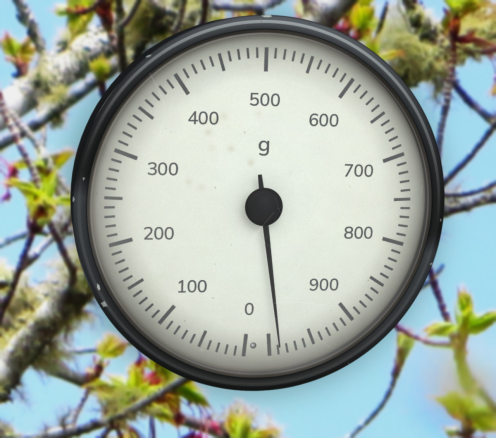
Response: 990 g
